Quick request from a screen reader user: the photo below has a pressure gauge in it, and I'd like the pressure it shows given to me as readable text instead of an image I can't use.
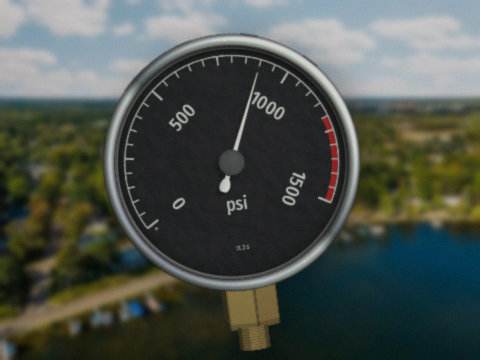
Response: 900 psi
